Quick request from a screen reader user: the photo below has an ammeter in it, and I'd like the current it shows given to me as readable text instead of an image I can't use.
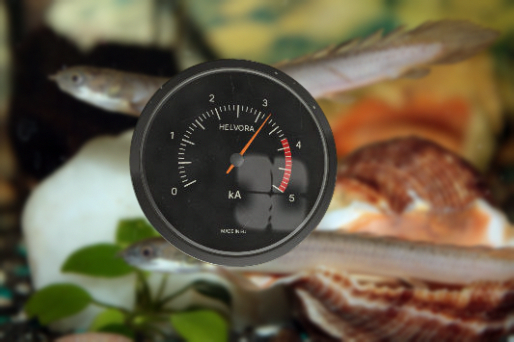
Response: 3.2 kA
